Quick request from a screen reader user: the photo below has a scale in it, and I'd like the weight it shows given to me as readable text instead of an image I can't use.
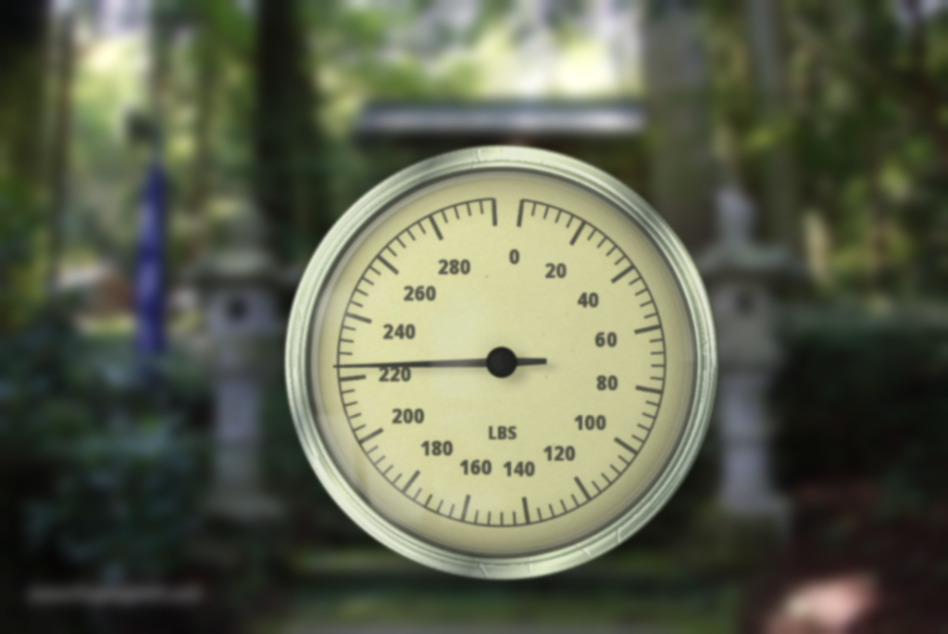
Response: 224 lb
